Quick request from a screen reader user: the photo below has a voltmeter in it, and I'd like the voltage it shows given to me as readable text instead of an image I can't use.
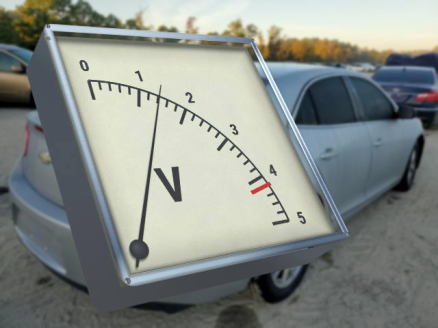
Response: 1.4 V
